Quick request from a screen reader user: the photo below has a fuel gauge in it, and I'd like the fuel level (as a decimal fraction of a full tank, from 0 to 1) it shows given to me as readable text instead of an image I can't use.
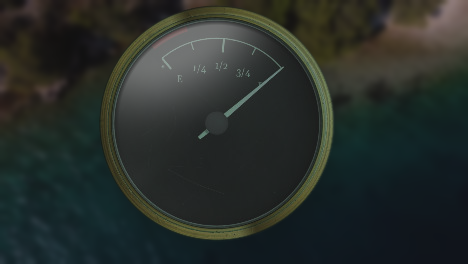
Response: 1
